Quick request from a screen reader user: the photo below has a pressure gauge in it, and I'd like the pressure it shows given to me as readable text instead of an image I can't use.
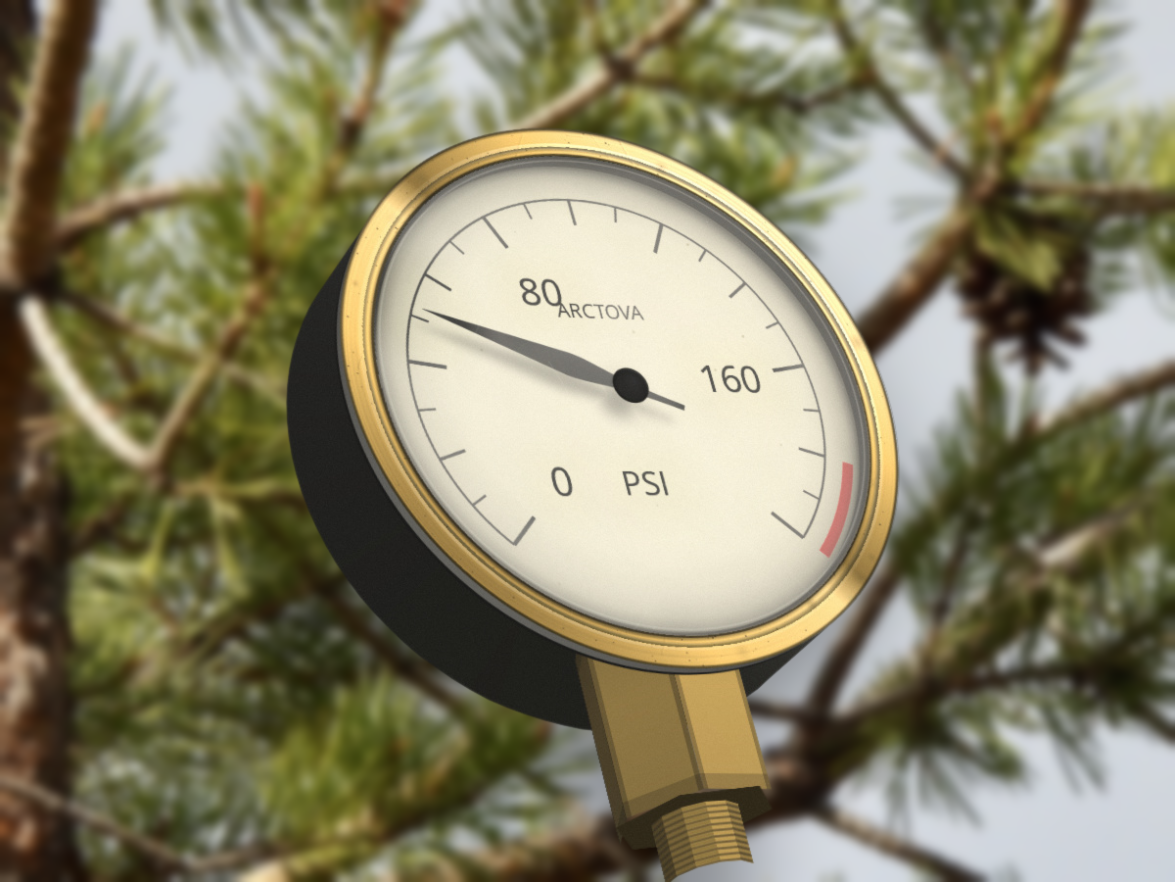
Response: 50 psi
